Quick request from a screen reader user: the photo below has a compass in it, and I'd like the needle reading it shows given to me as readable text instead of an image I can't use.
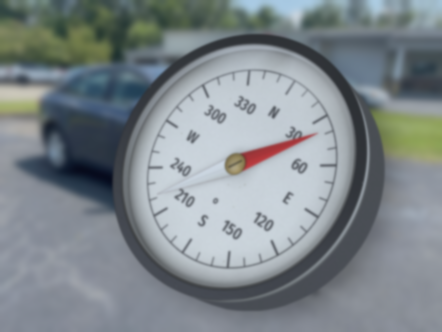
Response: 40 °
